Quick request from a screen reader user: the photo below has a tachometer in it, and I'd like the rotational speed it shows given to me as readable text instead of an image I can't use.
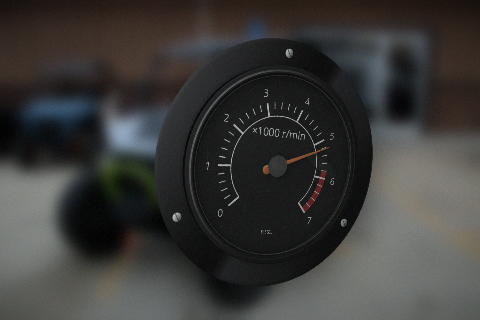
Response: 5200 rpm
